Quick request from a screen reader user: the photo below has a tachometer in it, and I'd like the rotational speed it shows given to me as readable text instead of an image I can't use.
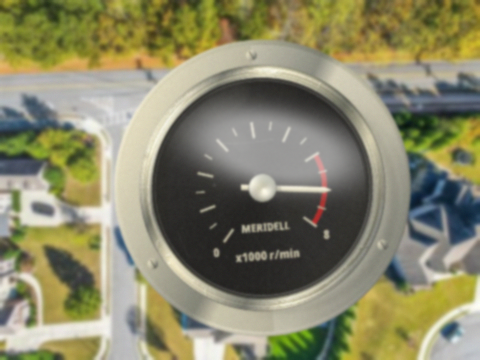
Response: 7000 rpm
